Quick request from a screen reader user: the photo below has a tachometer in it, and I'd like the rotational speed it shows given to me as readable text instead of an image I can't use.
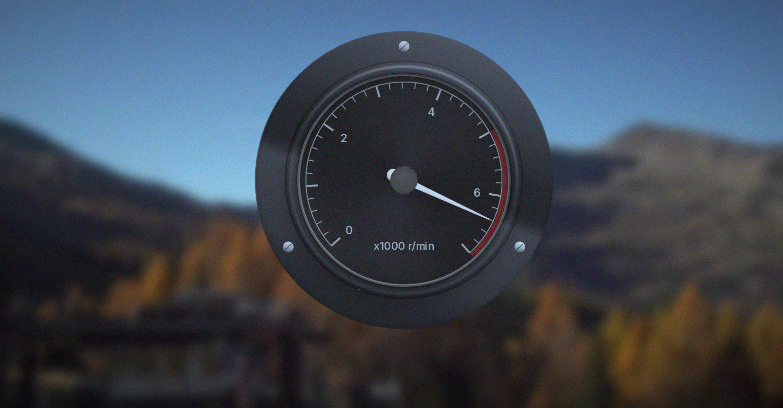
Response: 6400 rpm
